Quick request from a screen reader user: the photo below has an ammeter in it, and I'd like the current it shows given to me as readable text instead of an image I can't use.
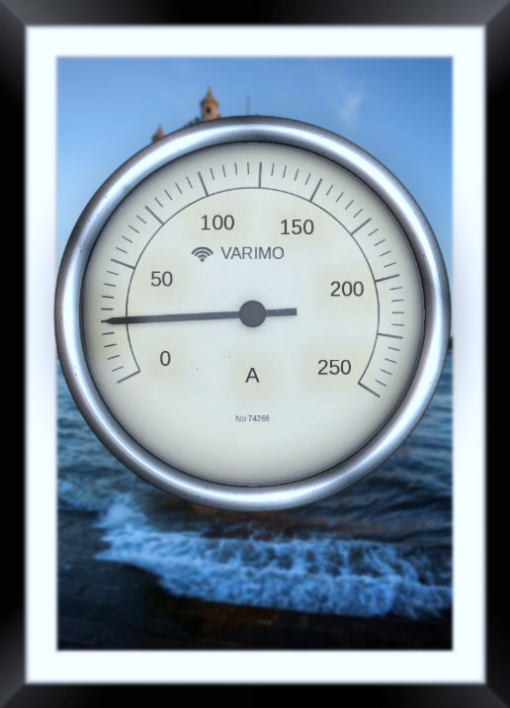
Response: 25 A
